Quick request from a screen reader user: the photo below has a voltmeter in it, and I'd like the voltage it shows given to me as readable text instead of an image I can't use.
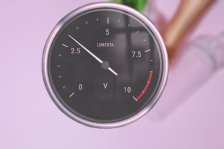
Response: 3 V
